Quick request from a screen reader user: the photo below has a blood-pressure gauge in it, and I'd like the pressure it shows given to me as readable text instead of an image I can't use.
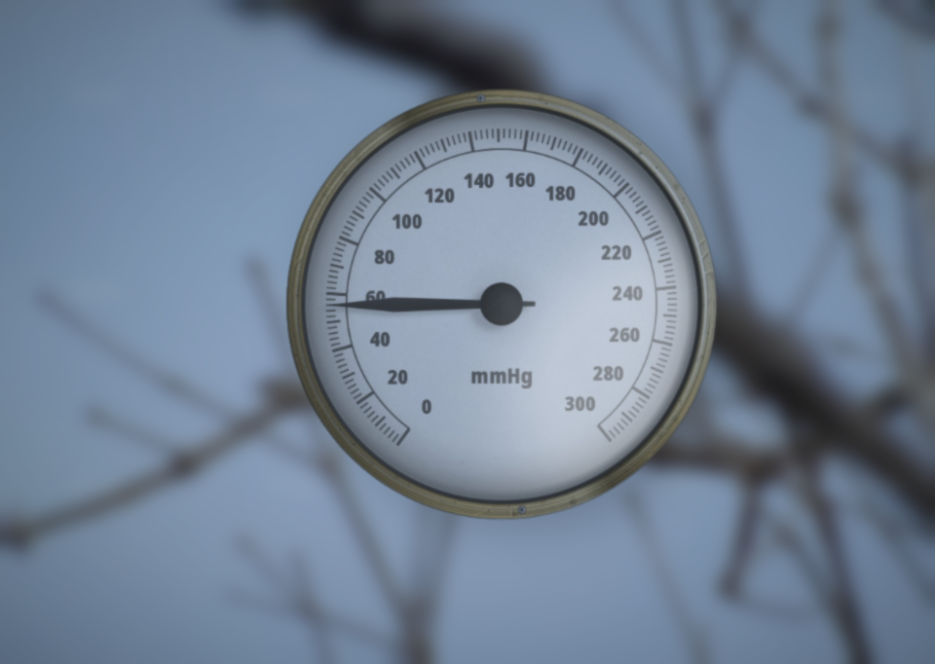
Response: 56 mmHg
